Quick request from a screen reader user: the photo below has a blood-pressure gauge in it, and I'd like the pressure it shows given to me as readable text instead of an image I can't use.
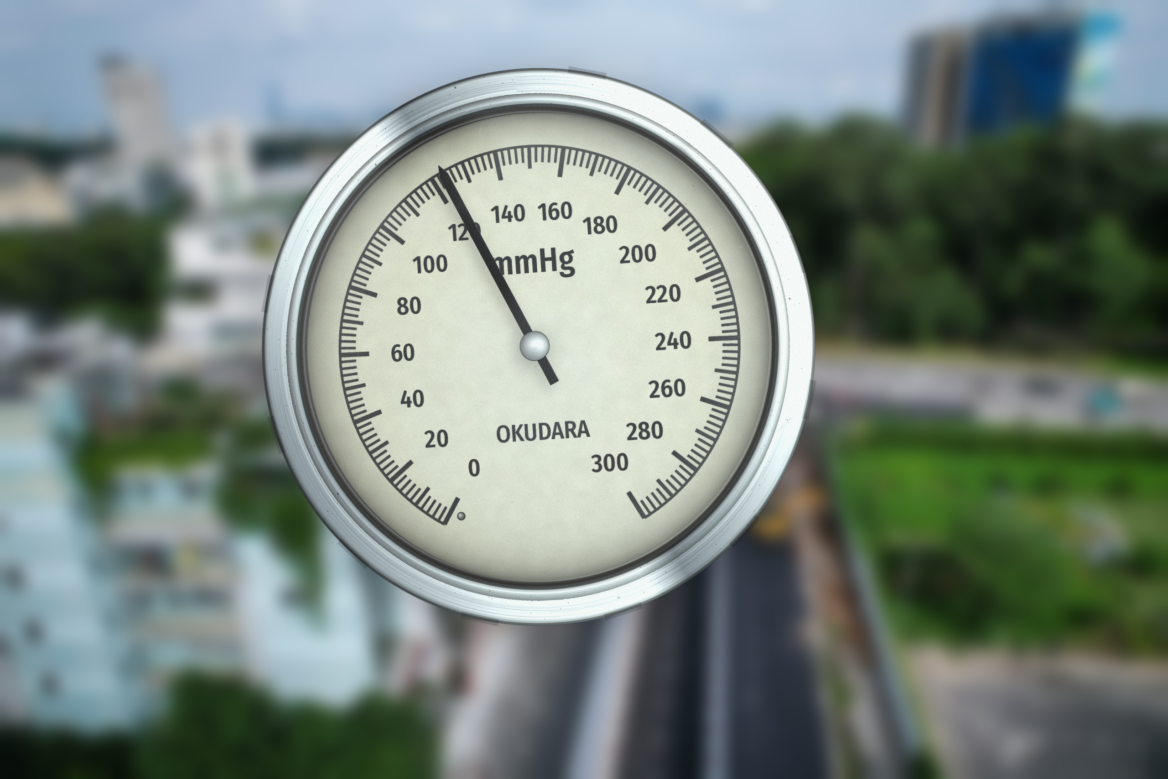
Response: 124 mmHg
